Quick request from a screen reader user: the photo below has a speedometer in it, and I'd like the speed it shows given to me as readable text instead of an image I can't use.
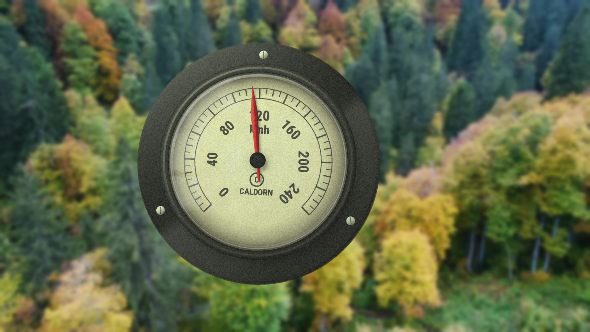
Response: 115 km/h
